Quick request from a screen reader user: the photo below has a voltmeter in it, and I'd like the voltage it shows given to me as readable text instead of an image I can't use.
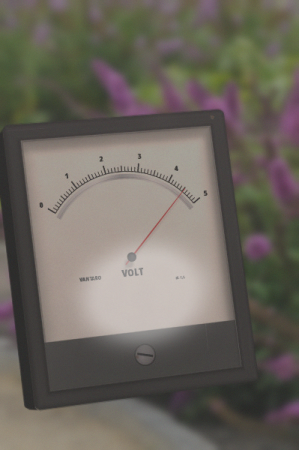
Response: 4.5 V
